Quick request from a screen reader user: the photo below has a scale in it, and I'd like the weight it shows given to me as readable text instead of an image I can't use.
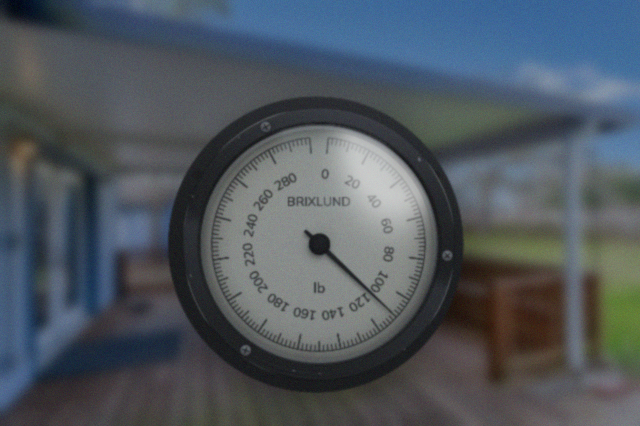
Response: 110 lb
